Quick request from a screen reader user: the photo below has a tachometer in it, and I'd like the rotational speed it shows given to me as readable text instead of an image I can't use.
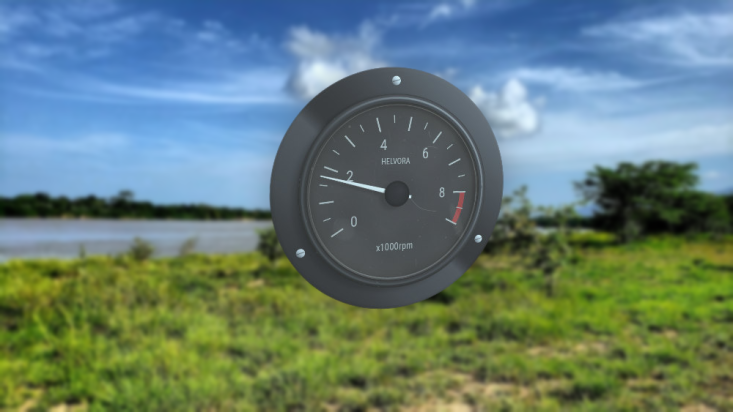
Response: 1750 rpm
